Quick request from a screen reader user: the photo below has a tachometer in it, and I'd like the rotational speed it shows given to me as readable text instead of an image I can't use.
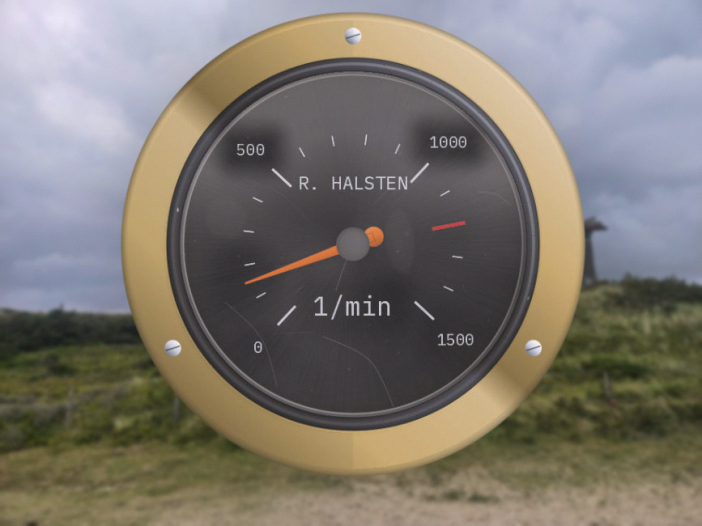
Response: 150 rpm
